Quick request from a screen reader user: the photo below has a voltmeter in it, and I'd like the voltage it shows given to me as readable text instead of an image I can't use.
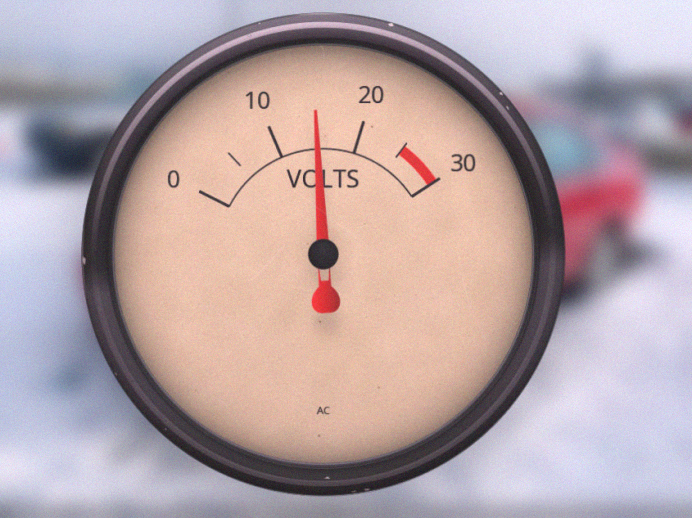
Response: 15 V
